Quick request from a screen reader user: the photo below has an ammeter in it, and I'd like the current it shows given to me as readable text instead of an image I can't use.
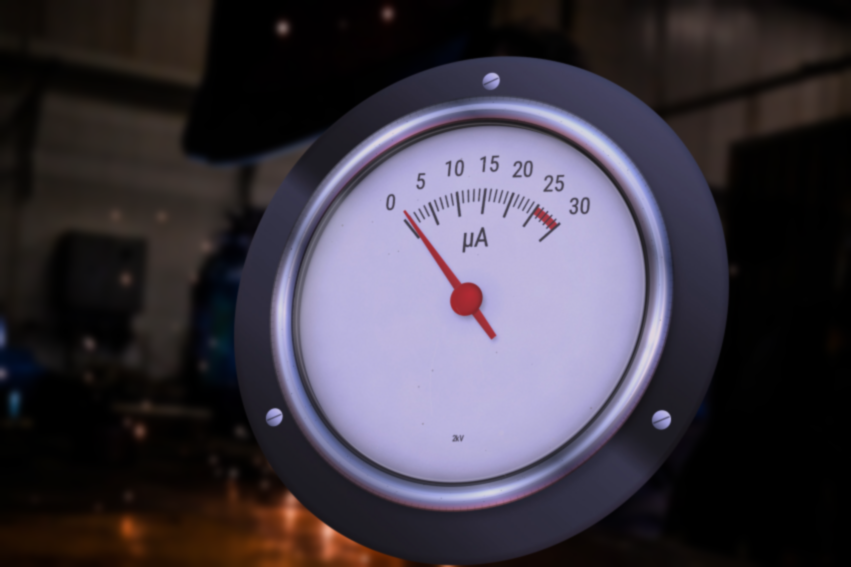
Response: 1 µA
